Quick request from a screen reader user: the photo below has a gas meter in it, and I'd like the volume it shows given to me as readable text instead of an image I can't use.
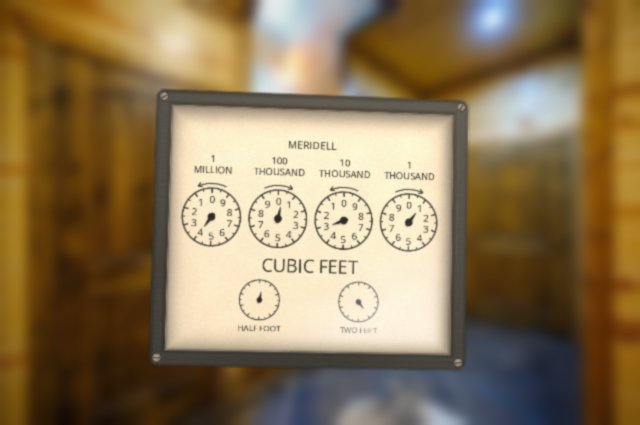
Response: 403100 ft³
